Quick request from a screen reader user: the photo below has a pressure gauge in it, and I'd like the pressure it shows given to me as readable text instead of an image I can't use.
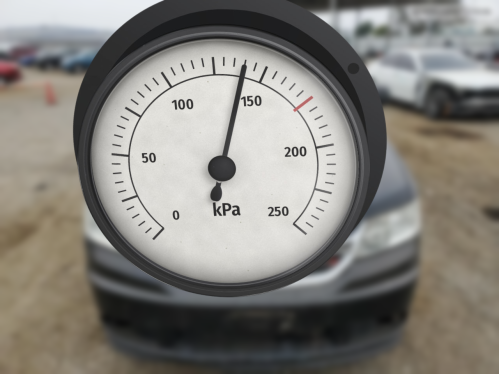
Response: 140 kPa
